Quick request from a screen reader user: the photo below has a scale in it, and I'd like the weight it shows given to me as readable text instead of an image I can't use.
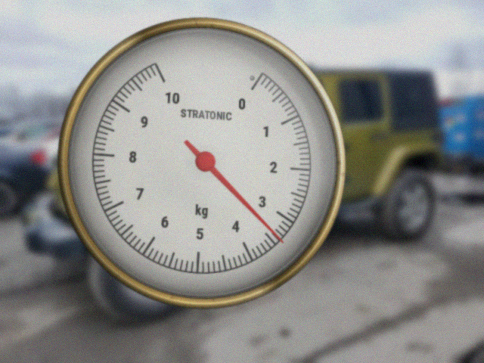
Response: 3.4 kg
